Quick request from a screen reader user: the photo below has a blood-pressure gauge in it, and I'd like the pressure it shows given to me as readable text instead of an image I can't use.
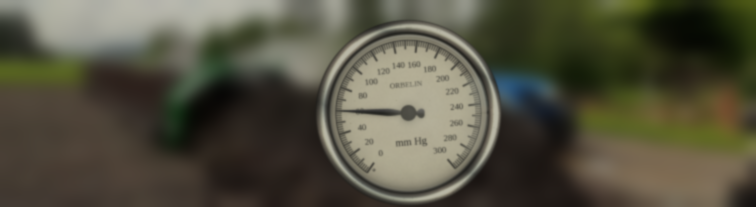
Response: 60 mmHg
